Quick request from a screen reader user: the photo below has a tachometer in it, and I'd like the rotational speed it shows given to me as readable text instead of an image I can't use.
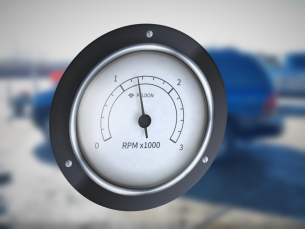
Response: 1300 rpm
